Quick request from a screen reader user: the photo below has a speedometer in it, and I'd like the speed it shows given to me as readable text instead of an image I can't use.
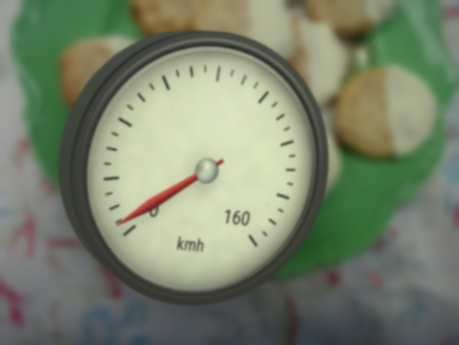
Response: 5 km/h
